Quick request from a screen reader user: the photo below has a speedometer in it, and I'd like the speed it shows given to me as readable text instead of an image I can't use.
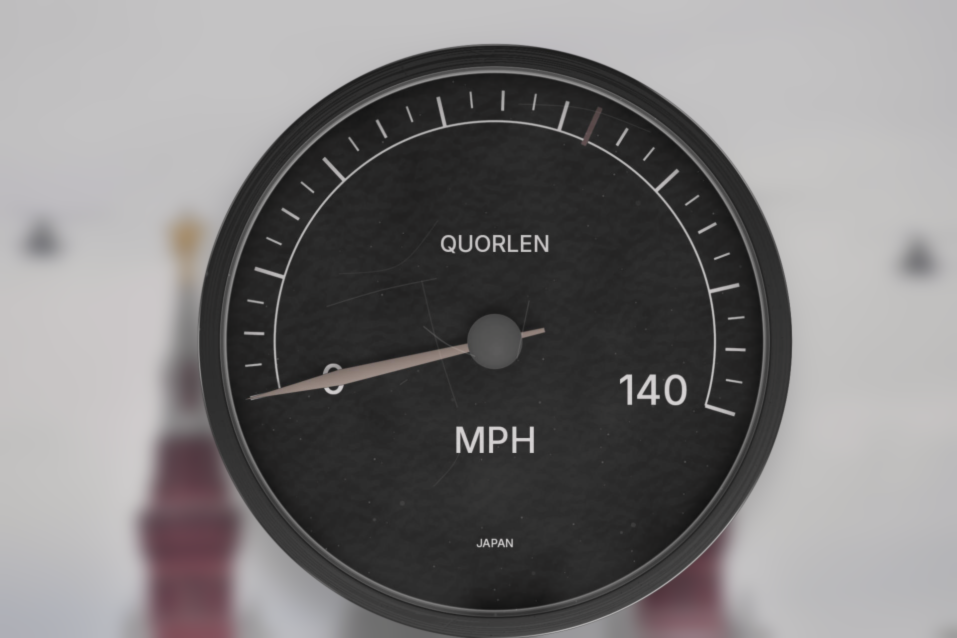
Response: 0 mph
